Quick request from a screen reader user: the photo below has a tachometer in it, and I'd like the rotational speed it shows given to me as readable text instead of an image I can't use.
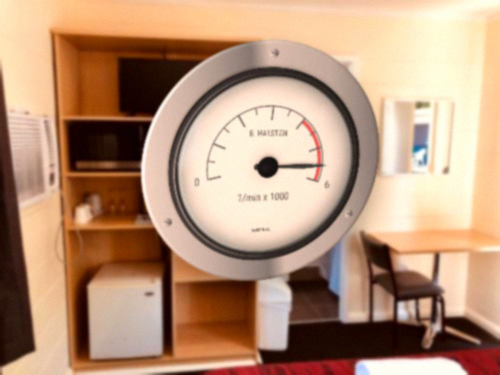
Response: 5500 rpm
